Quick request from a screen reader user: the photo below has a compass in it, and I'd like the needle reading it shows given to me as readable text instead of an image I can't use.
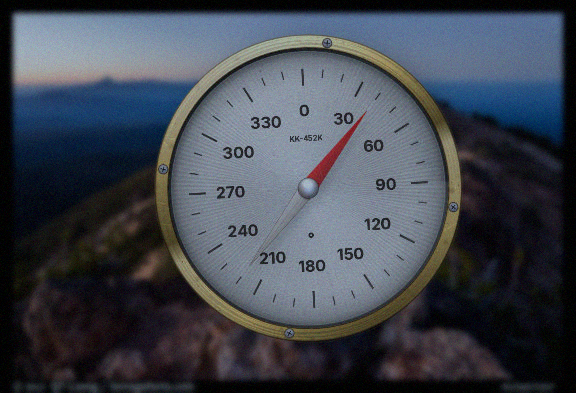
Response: 40 °
